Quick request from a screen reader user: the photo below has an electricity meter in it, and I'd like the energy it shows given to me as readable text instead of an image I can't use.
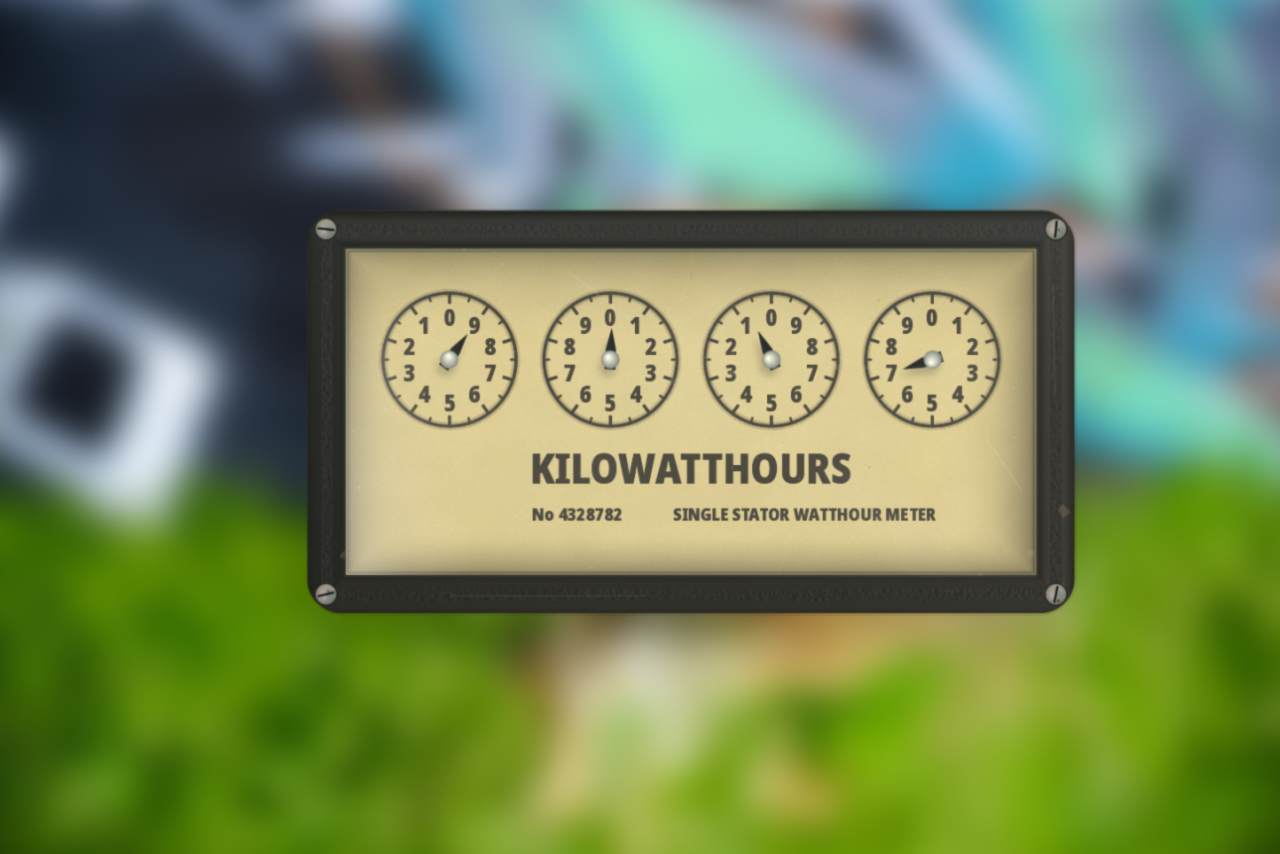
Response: 9007 kWh
